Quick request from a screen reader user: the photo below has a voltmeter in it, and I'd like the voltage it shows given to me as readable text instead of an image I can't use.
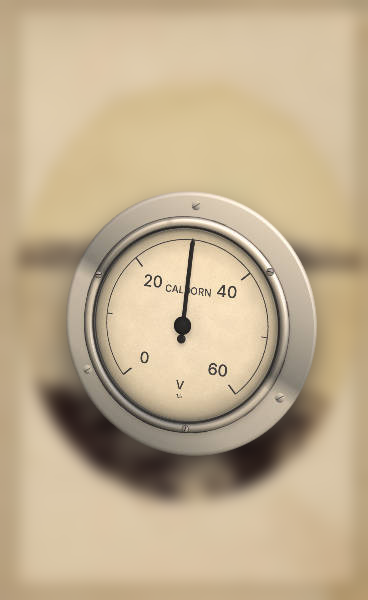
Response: 30 V
